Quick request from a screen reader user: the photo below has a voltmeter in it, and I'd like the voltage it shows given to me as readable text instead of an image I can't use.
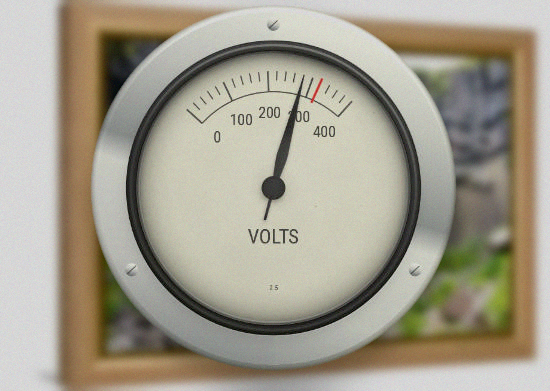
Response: 280 V
